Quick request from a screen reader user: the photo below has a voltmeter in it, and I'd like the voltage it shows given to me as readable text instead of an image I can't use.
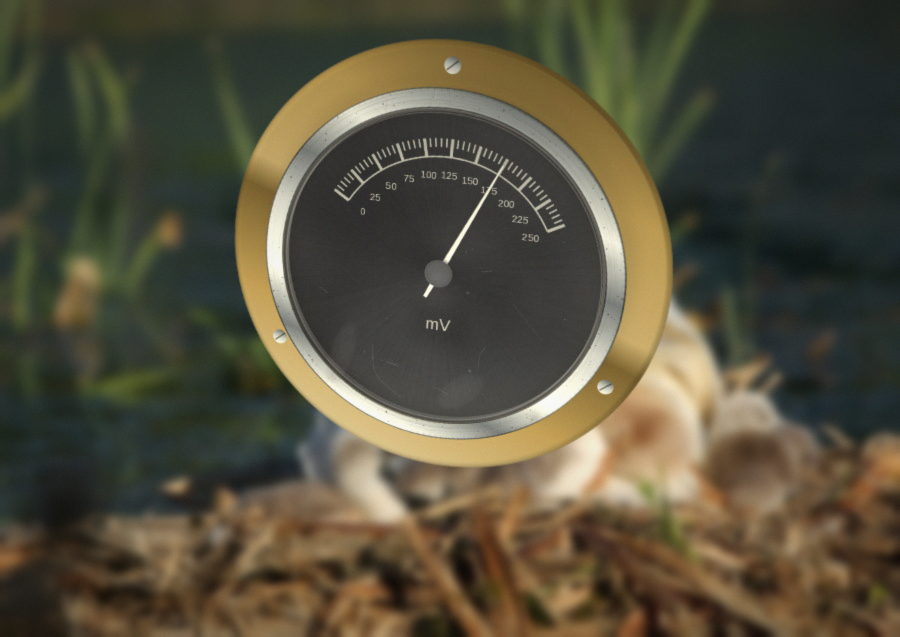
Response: 175 mV
